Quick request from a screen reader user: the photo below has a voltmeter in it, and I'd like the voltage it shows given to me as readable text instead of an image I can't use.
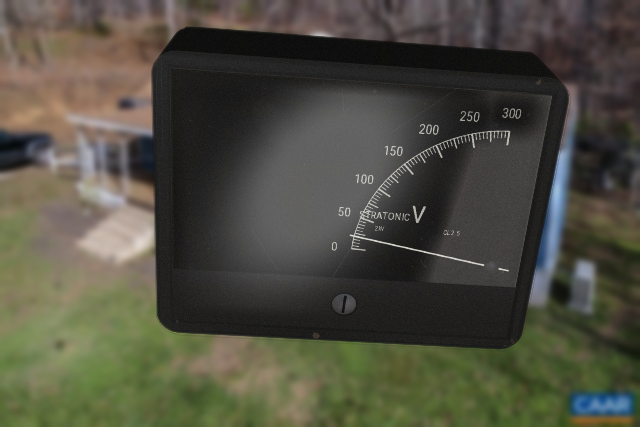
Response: 25 V
